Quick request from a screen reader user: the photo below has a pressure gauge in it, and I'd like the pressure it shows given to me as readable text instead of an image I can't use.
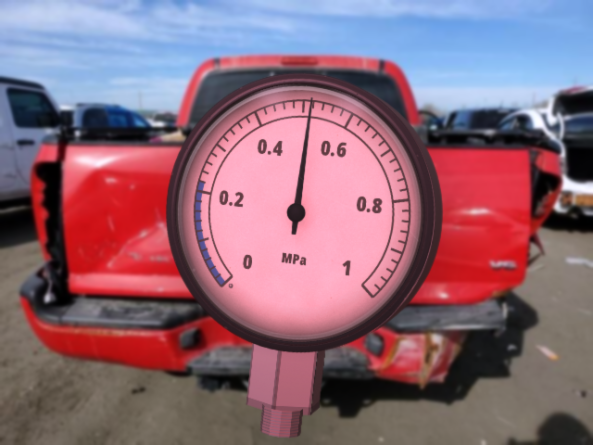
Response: 0.52 MPa
